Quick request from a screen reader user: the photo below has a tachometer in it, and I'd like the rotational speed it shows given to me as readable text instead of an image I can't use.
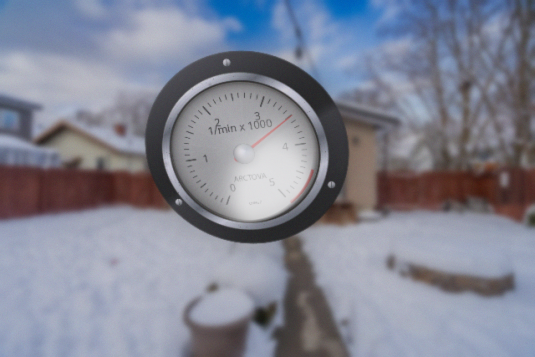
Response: 3500 rpm
